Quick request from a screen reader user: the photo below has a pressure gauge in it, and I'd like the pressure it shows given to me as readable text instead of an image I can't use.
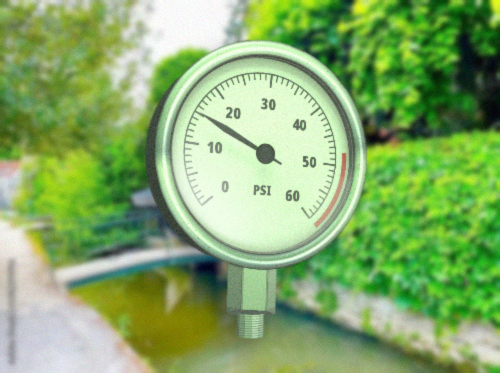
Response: 15 psi
